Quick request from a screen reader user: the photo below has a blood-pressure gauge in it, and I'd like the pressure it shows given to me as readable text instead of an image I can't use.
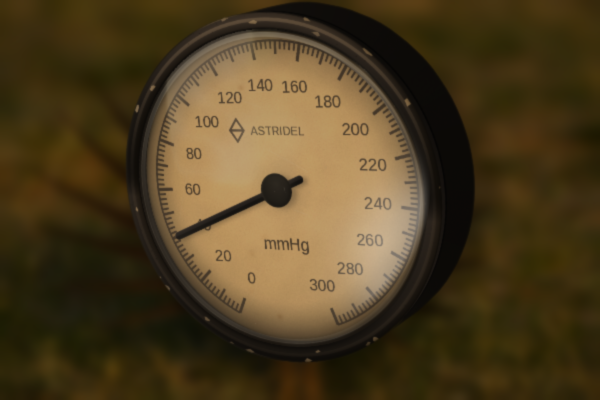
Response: 40 mmHg
